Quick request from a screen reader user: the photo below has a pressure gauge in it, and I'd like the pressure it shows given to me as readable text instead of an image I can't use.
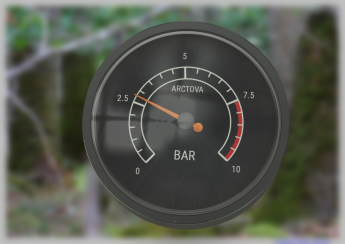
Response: 2.75 bar
